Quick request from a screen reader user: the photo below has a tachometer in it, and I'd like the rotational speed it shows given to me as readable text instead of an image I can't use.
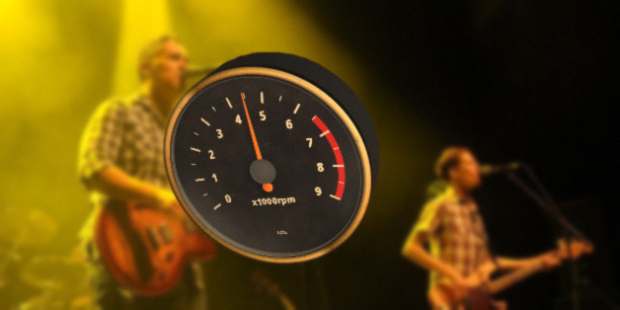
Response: 4500 rpm
